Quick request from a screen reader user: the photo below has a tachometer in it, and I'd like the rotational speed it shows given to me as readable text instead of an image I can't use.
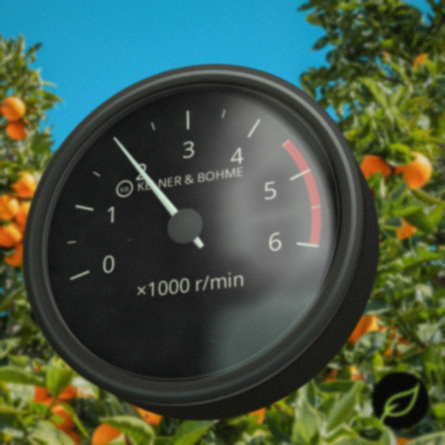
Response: 2000 rpm
